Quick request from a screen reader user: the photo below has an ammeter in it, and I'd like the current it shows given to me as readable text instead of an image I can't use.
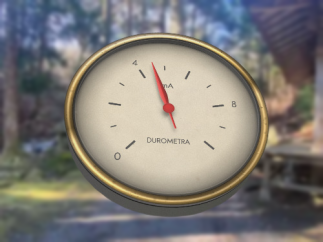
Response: 4.5 mA
